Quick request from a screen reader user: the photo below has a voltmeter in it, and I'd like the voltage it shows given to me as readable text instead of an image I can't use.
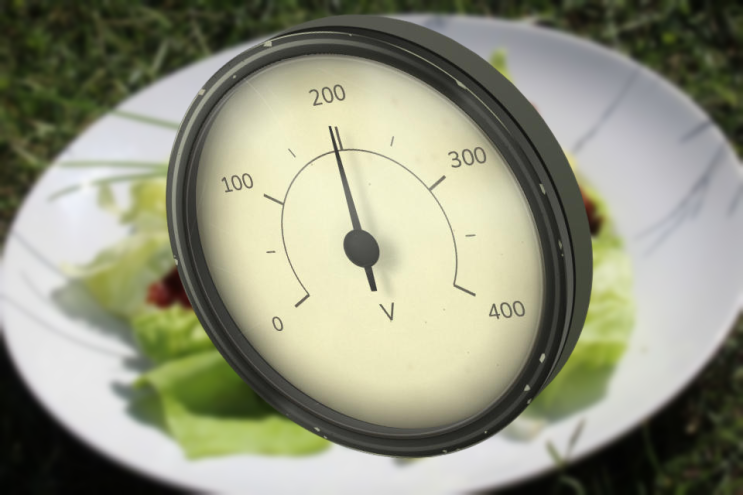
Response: 200 V
